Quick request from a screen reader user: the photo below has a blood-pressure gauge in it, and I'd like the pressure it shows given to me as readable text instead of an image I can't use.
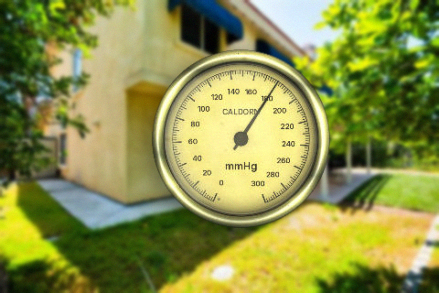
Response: 180 mmHg
